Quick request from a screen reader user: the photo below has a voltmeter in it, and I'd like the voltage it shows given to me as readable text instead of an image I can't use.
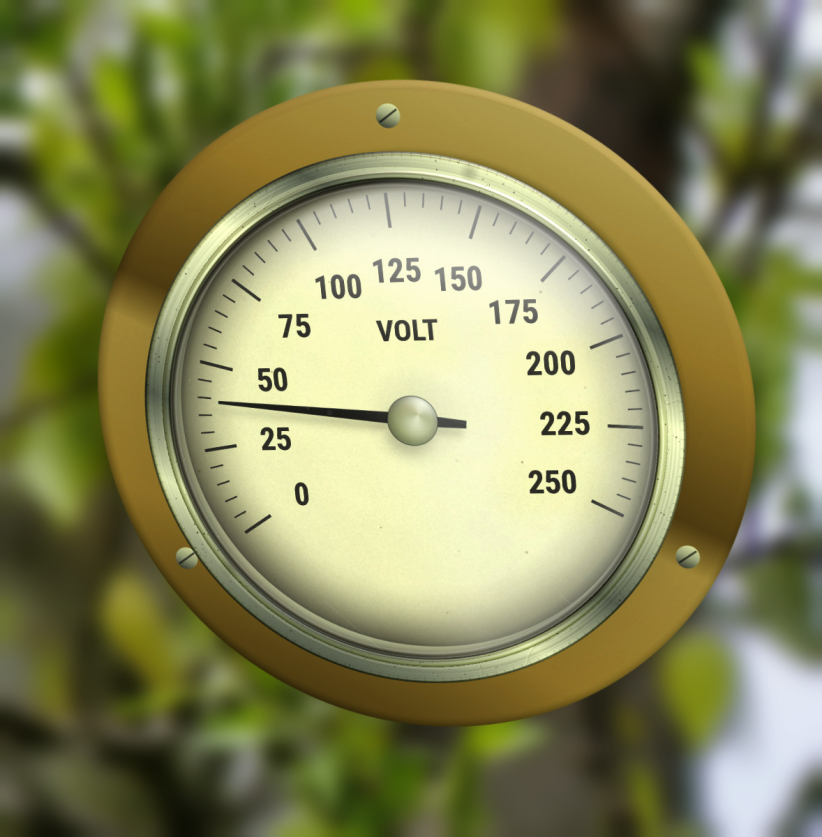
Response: 40 V
